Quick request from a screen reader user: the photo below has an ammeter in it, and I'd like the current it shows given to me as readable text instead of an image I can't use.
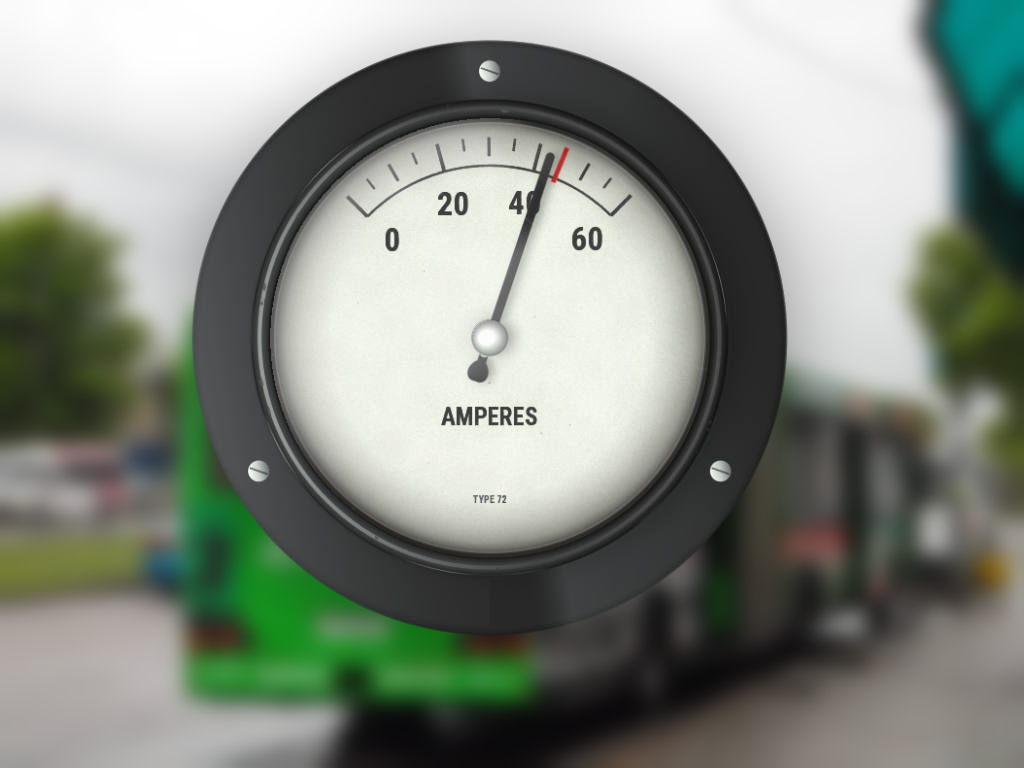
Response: 42.5 A
